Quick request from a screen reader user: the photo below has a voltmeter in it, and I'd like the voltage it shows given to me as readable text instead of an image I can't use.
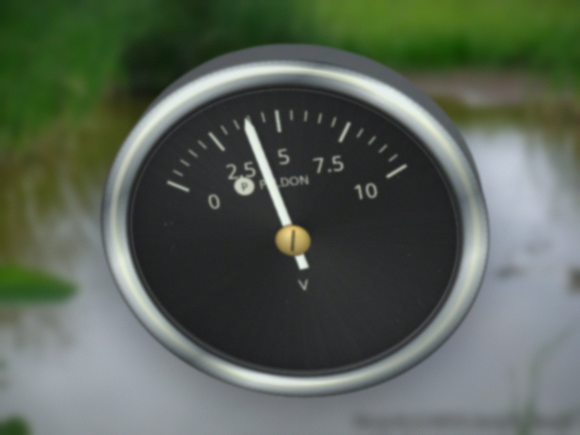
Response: 4 V
